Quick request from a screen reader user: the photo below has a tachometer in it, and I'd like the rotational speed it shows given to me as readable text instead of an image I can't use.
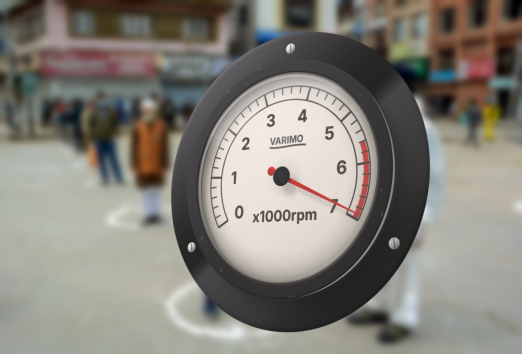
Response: 6900 rpm
